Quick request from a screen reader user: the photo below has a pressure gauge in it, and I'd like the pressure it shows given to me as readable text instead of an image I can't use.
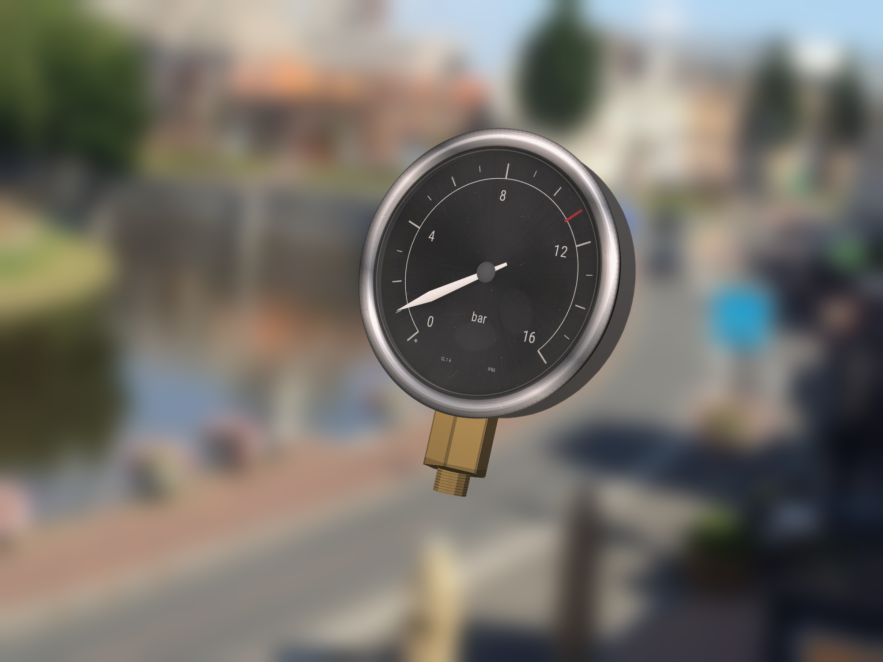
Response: 1 bar
